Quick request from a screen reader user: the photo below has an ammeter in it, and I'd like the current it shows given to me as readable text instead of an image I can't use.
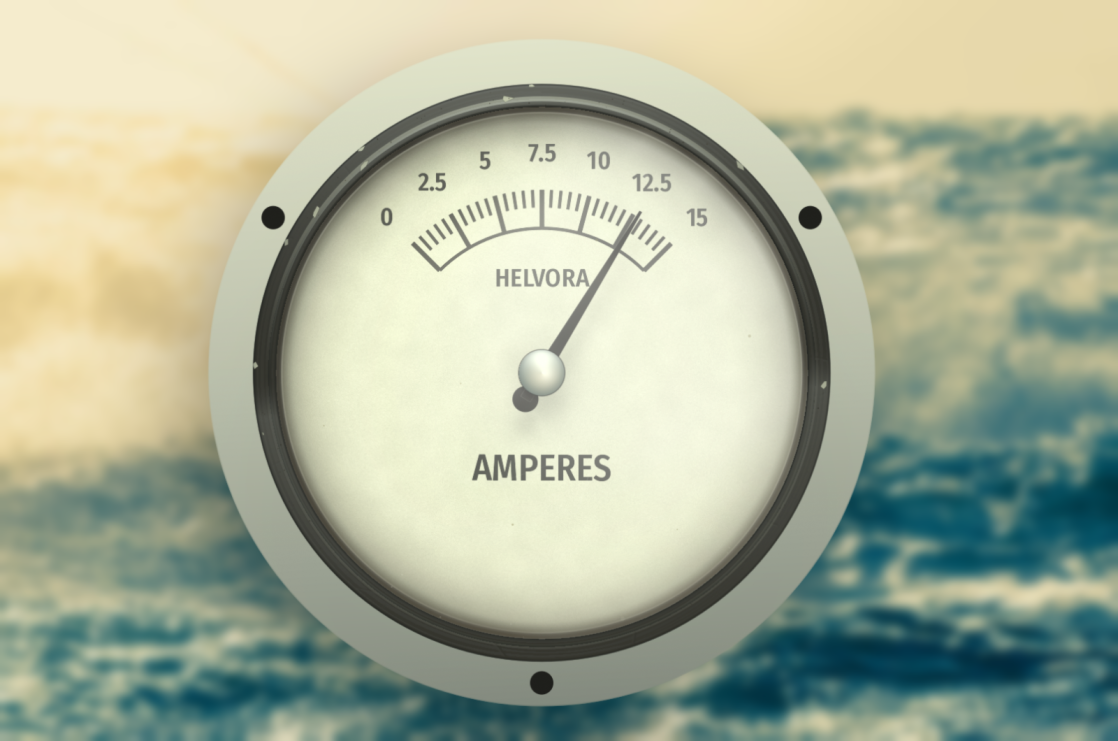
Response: 12.75 A
